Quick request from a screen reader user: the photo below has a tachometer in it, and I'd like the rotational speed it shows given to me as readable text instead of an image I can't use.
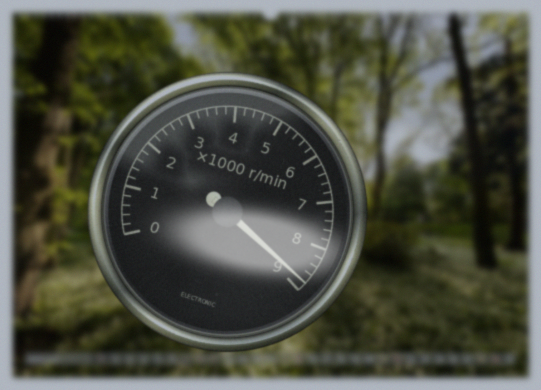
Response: 8800 rpm
